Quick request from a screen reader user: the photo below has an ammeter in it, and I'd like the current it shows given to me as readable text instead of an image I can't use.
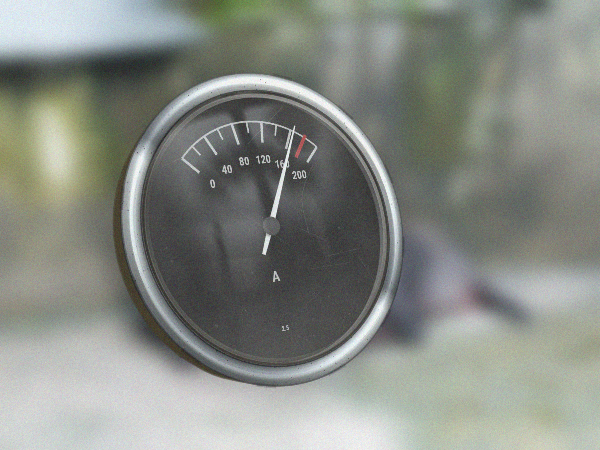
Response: 160 A
